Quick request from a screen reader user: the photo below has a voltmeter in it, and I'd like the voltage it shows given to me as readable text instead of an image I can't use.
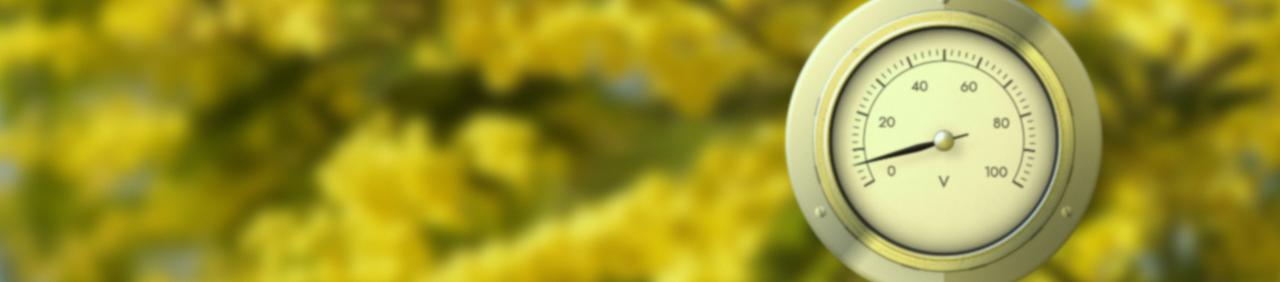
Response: 6 V
